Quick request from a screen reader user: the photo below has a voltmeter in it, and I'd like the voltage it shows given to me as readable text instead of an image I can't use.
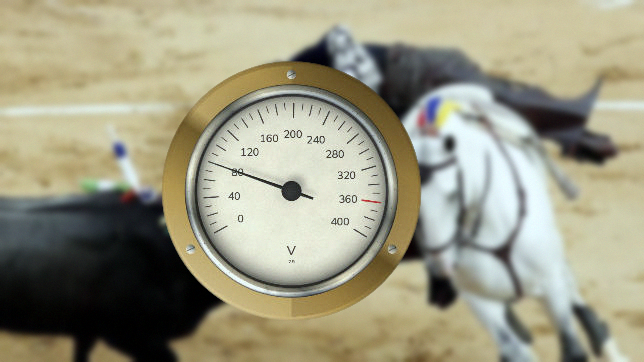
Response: 80 V
